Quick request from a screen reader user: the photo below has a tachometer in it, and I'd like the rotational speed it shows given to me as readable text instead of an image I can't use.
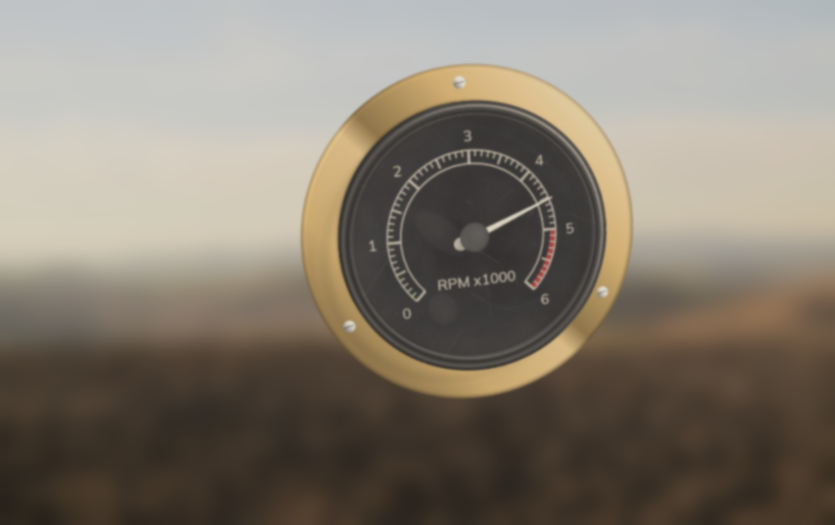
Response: 4500 rpm
